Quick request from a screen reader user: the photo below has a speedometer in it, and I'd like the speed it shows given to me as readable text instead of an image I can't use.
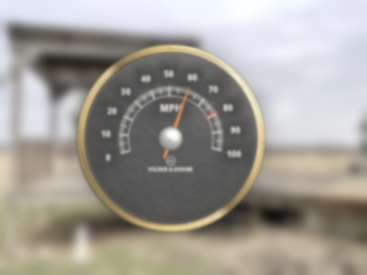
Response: 60 mph
